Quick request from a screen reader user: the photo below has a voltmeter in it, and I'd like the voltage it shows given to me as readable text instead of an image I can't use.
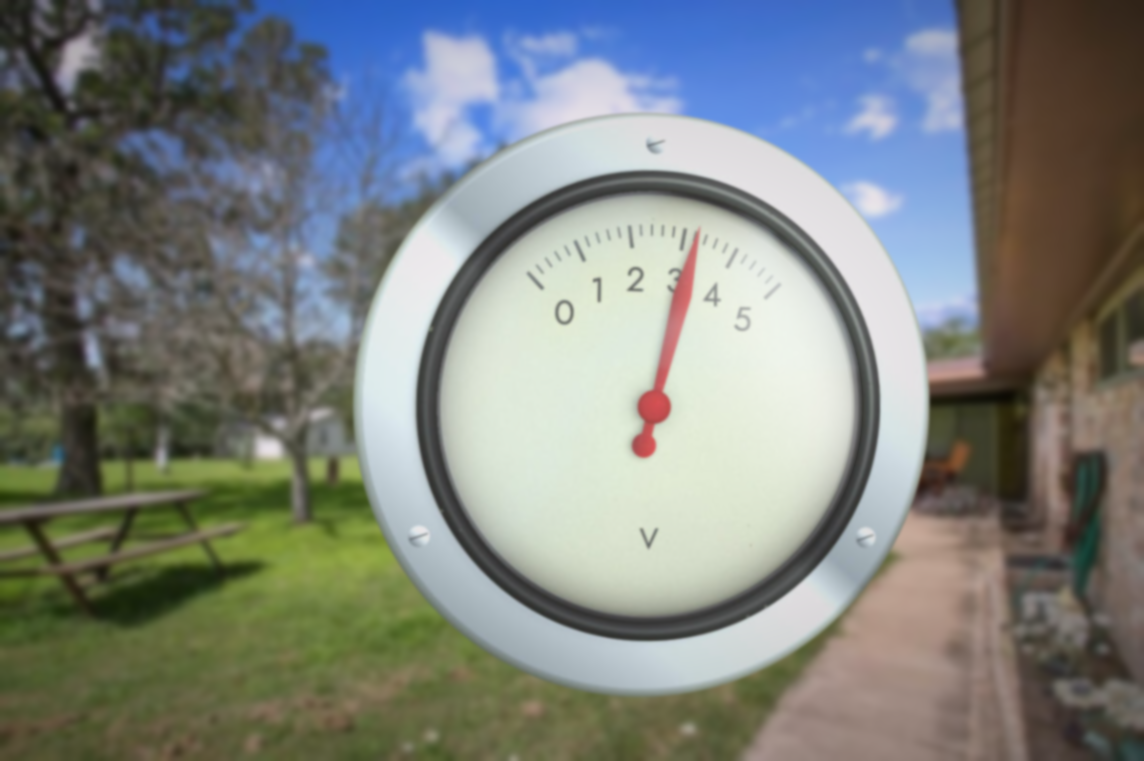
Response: 3.2 V
